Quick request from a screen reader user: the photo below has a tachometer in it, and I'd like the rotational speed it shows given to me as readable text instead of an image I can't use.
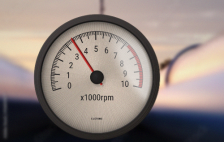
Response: 3500 rpm
